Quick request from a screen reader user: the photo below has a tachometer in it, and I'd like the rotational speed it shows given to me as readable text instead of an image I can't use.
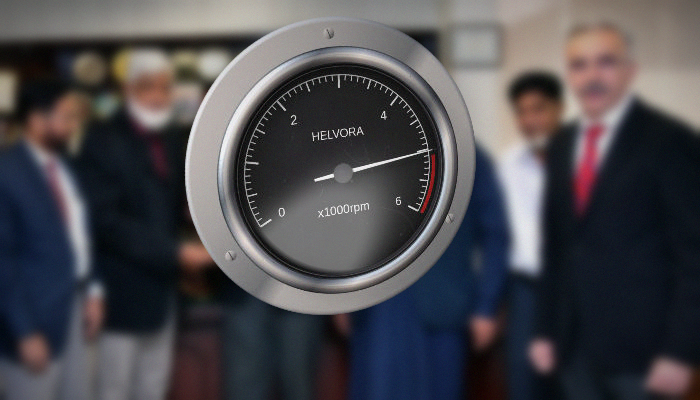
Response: 5000 rpm
